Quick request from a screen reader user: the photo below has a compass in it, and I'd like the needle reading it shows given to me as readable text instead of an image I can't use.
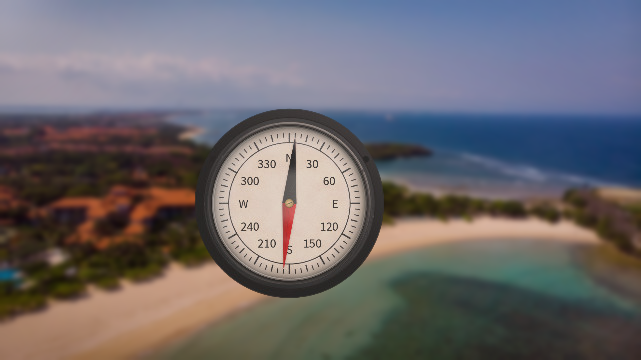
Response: 185 °
